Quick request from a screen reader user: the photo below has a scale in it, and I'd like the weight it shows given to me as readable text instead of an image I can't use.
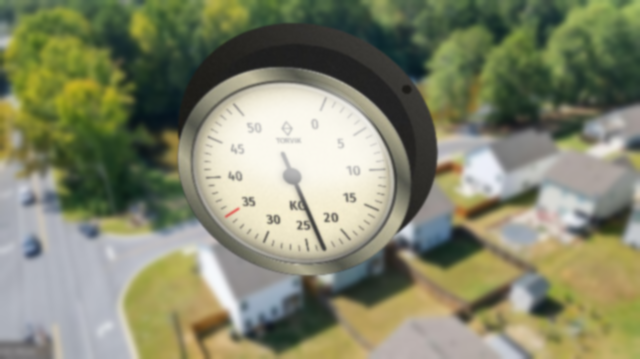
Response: 23 kg
